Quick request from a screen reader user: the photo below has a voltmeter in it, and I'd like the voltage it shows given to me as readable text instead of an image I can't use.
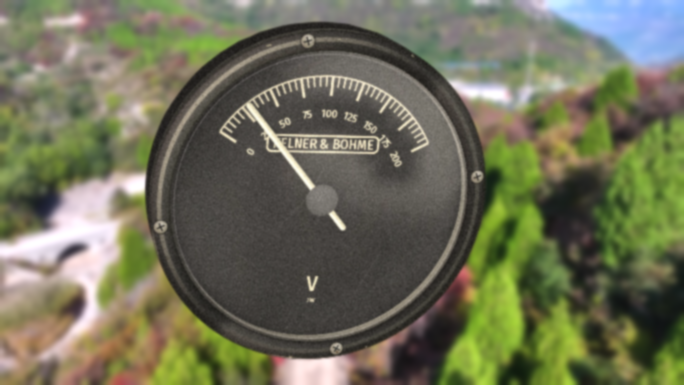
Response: 30 V
